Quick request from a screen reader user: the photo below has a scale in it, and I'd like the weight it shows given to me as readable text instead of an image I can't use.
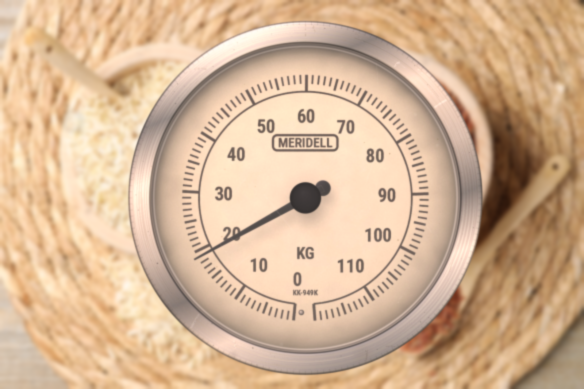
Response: 19 kg
